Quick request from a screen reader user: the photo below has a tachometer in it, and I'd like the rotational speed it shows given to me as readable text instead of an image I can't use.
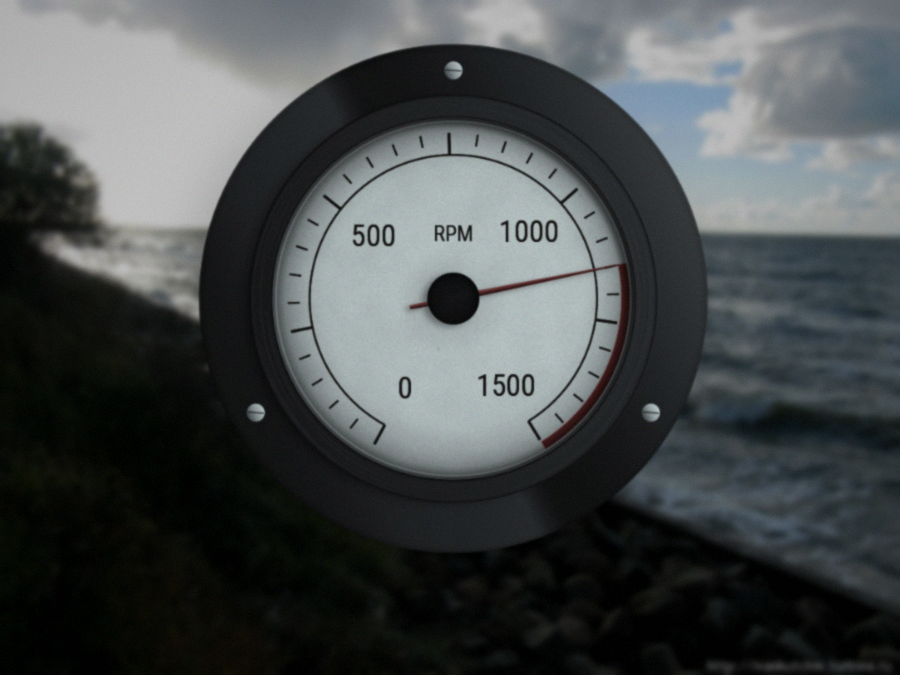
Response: 1150 rpm
